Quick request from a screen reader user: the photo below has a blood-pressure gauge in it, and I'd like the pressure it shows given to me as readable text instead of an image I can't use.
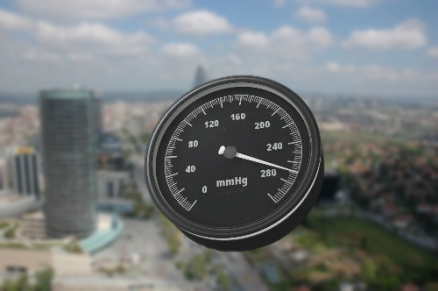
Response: 270 mmHg
